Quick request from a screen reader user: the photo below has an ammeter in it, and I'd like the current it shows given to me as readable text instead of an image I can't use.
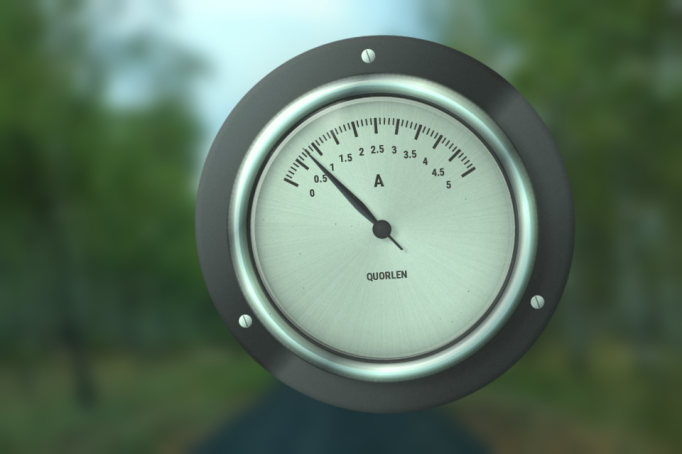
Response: 0.8 A
